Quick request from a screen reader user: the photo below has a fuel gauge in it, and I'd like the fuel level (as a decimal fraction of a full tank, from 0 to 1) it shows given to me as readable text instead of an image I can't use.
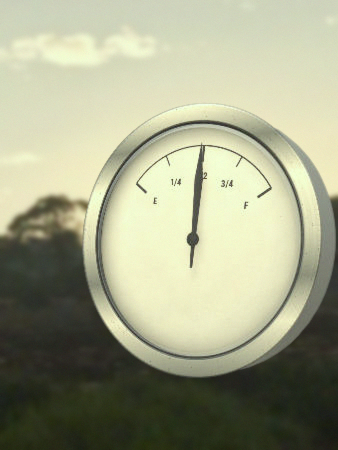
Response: 0.5
